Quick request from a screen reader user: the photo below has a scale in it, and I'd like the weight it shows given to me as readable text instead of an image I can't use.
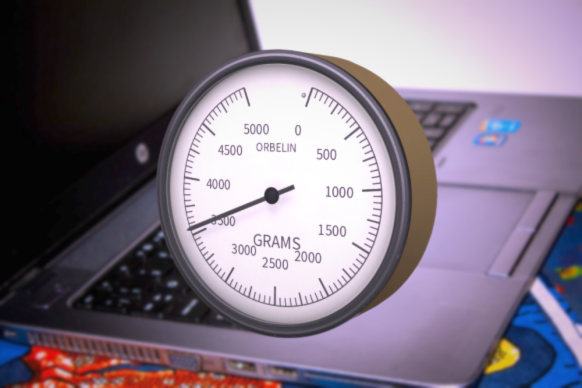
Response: 3550 g
